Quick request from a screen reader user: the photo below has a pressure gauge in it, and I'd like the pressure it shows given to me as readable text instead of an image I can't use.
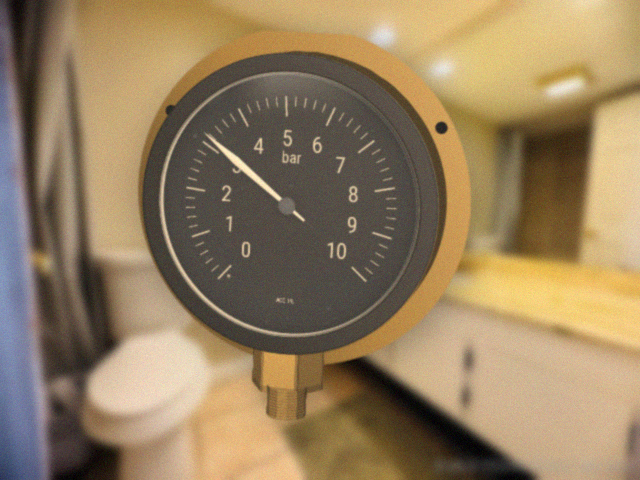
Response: 3.2 bar
